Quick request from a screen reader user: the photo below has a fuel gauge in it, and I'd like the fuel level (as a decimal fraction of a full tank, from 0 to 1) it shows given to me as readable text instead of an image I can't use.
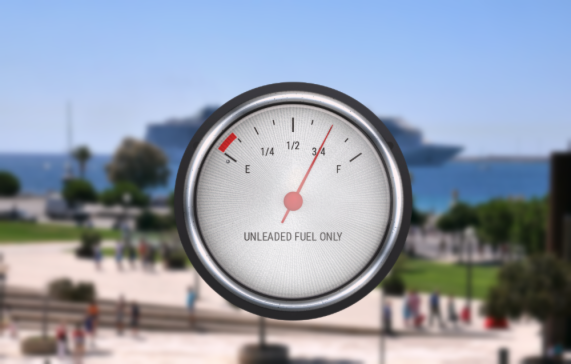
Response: 0.75
